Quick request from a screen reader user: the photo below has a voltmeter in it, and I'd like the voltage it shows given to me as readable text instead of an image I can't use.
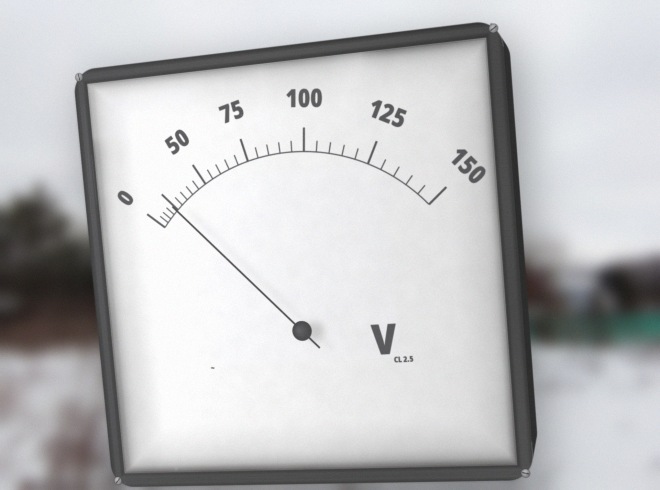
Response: 25 V
